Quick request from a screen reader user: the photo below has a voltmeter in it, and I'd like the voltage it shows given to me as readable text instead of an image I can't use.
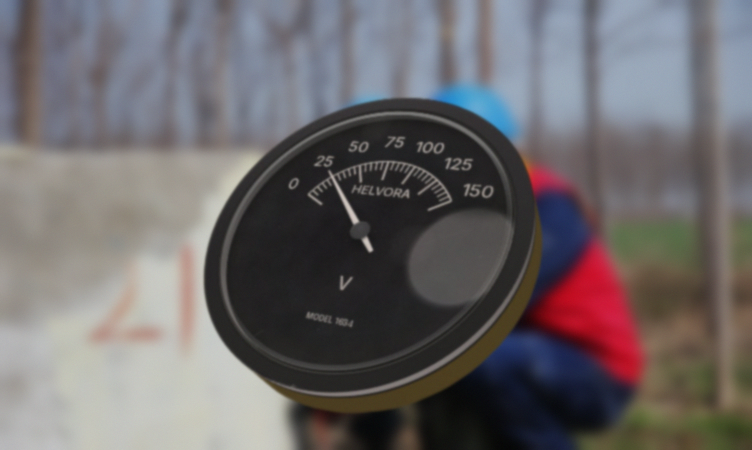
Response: 25 V
